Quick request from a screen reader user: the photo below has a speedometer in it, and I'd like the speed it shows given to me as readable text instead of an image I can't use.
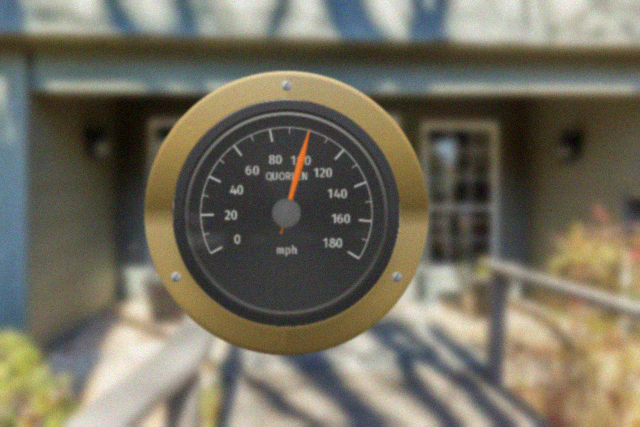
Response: 100 mph
